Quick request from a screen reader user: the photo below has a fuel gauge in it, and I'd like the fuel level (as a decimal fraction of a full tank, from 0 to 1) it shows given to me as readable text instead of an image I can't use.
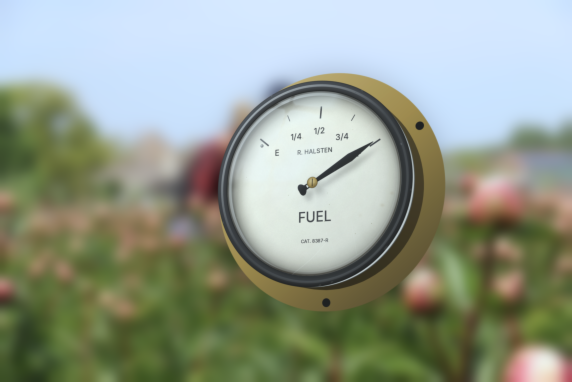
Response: 1
